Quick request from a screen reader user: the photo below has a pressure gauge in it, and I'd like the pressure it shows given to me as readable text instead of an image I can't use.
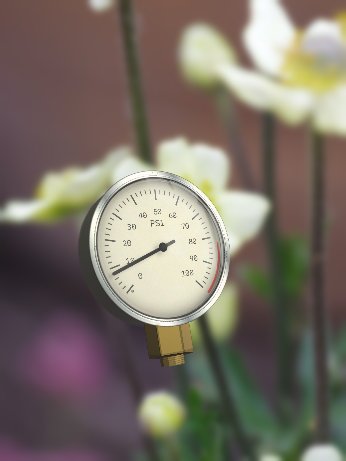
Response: 8 psi
